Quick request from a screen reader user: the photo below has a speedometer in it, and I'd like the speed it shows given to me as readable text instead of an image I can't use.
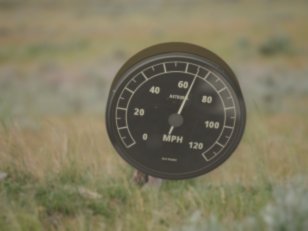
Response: 65 mph
